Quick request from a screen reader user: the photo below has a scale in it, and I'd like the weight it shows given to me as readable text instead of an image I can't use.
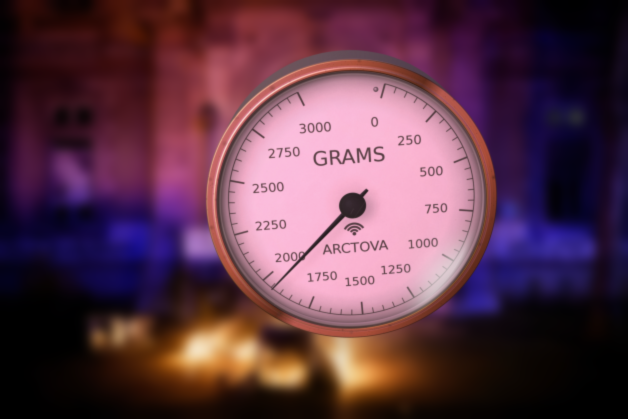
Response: 1950 g
